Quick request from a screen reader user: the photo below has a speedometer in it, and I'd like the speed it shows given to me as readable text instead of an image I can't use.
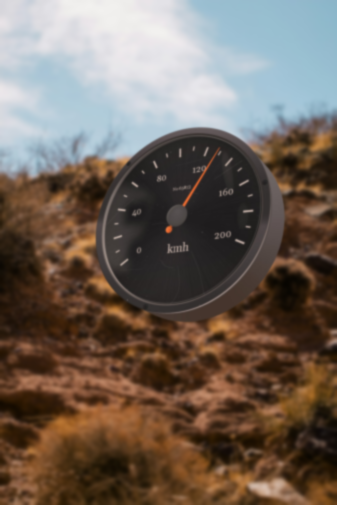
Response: 130 km/h
